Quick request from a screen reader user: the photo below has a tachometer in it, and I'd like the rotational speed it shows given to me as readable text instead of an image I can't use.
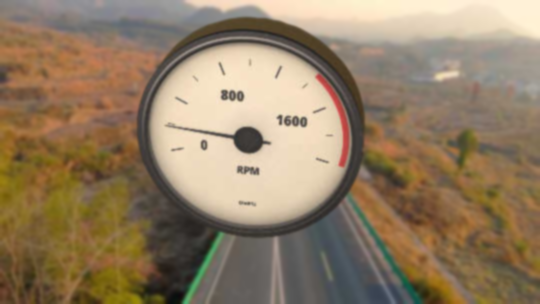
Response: 200 rpm
